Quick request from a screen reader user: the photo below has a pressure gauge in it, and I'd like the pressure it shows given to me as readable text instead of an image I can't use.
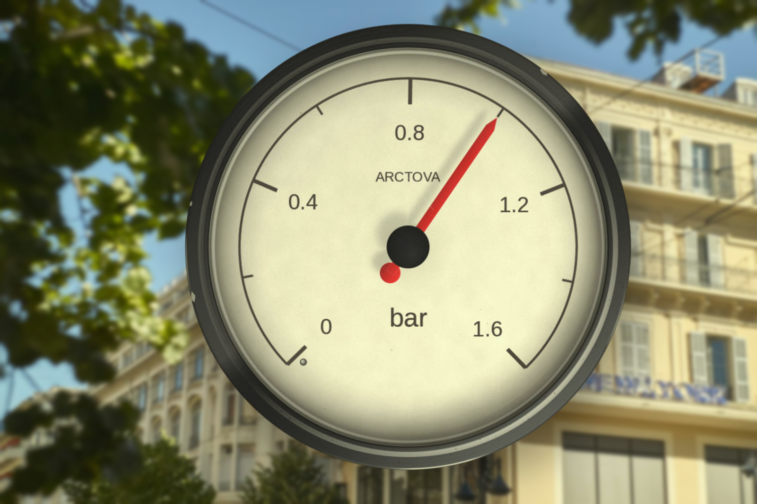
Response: 1 bar
